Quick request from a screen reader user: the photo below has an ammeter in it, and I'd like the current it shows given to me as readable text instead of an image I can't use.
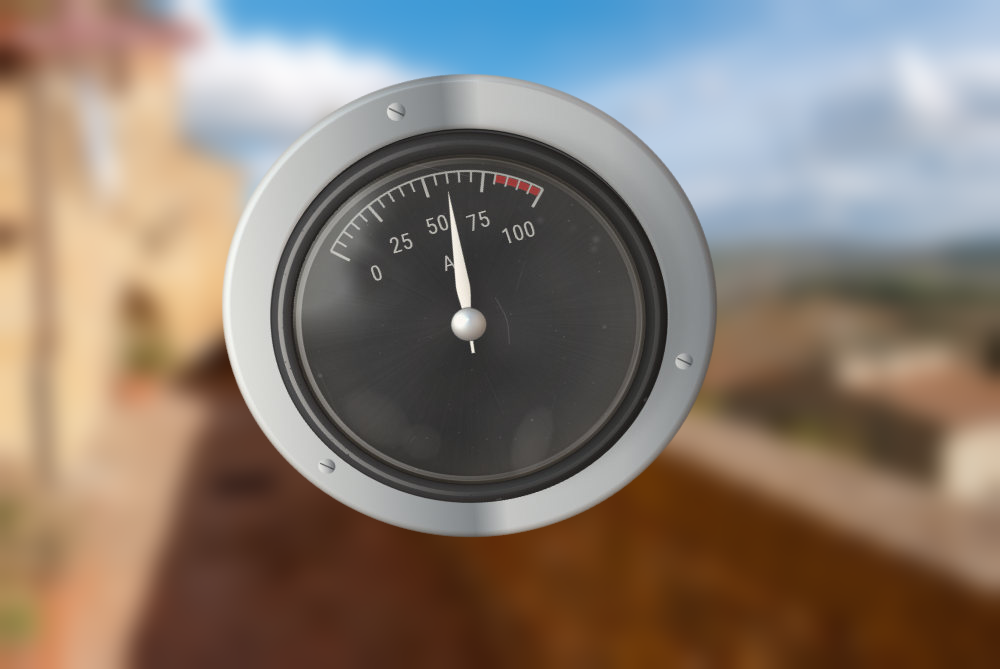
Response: 60 A
